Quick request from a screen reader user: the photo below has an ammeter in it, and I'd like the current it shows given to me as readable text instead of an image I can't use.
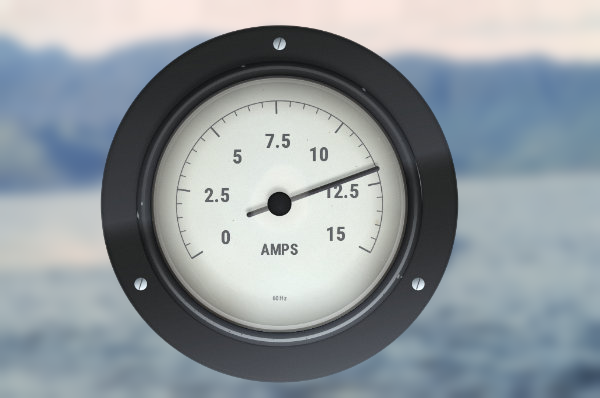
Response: 12 A
